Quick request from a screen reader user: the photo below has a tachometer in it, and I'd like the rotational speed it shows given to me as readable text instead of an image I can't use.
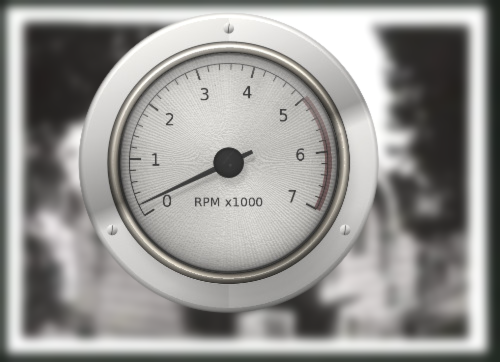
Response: 200 rpm
